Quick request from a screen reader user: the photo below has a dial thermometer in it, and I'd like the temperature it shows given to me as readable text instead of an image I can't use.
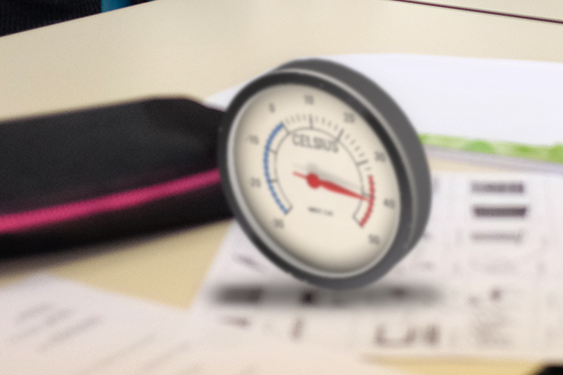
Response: 40 °C
